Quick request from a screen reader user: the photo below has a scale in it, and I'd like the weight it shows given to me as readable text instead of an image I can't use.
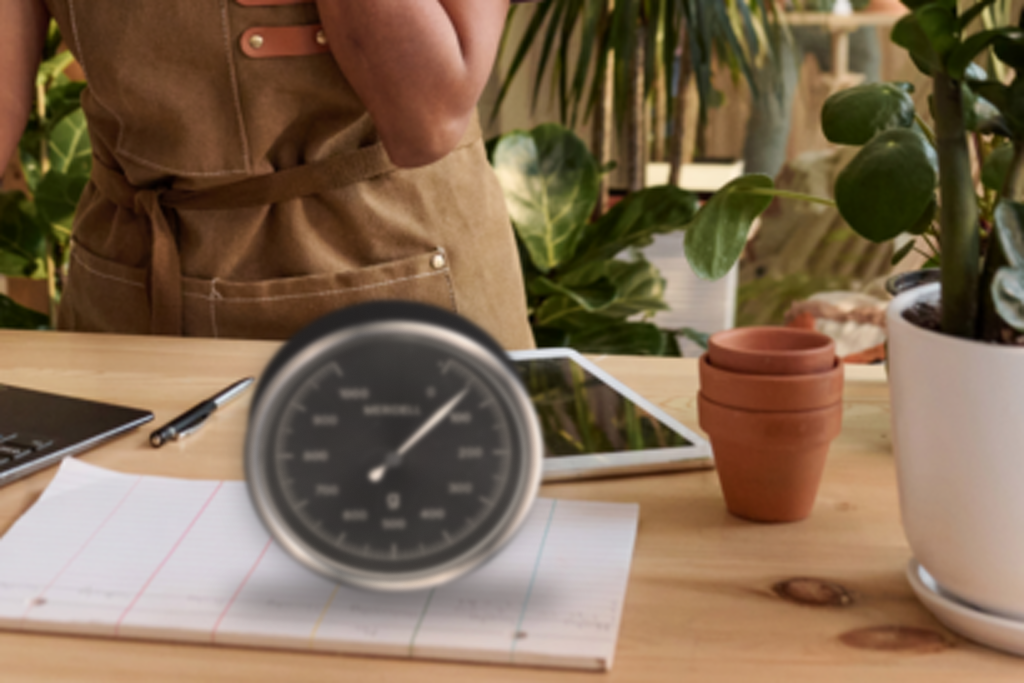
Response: 50 g
